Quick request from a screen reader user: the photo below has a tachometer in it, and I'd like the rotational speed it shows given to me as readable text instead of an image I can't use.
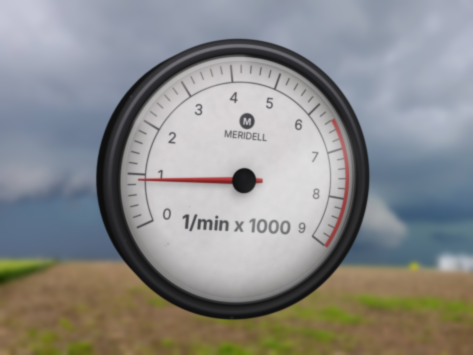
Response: 900 rpm
